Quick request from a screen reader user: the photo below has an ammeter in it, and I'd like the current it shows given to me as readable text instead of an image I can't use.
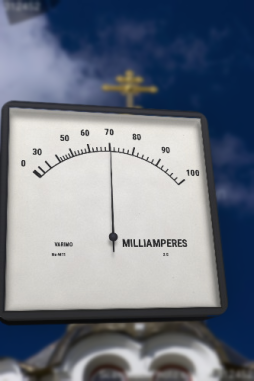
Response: 70 mA
